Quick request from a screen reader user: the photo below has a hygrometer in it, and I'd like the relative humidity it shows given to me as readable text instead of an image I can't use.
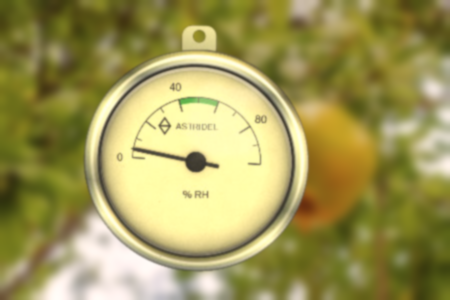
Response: 5 %
